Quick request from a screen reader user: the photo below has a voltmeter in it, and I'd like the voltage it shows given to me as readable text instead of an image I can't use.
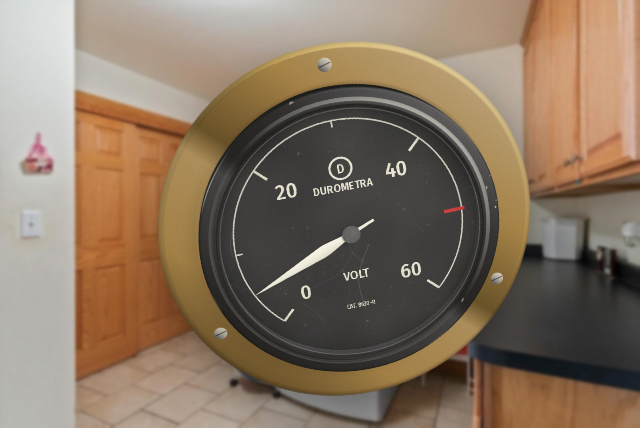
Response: 5 V
